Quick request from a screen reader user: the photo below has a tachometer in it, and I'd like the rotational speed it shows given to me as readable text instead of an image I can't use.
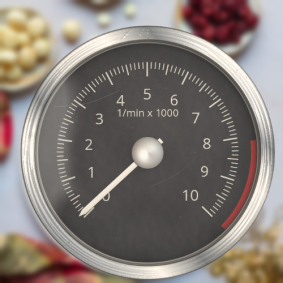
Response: 100 rpm
